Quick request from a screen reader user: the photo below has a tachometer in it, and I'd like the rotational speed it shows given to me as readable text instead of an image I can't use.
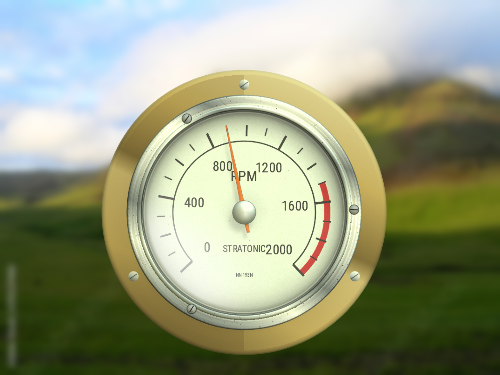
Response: 900 rpm
